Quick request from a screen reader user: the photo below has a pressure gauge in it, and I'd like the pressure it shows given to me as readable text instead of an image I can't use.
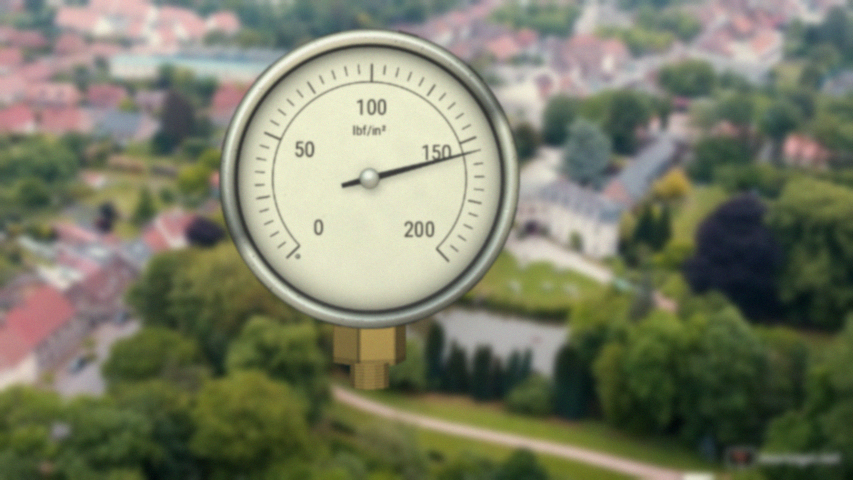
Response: 155 psi
